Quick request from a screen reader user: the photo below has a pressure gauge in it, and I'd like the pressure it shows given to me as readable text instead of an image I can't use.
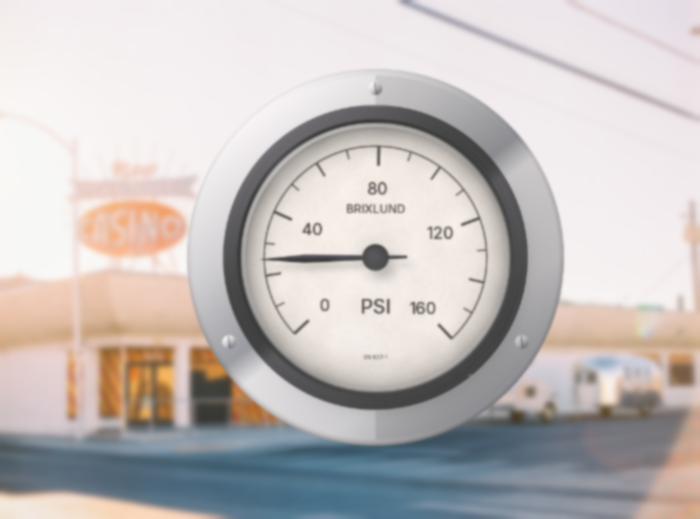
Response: 25 psi
